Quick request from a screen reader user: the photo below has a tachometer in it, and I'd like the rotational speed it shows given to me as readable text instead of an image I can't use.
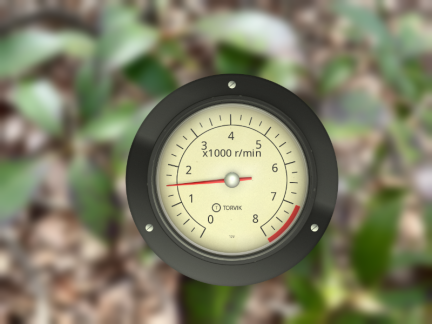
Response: 1500 rpm
